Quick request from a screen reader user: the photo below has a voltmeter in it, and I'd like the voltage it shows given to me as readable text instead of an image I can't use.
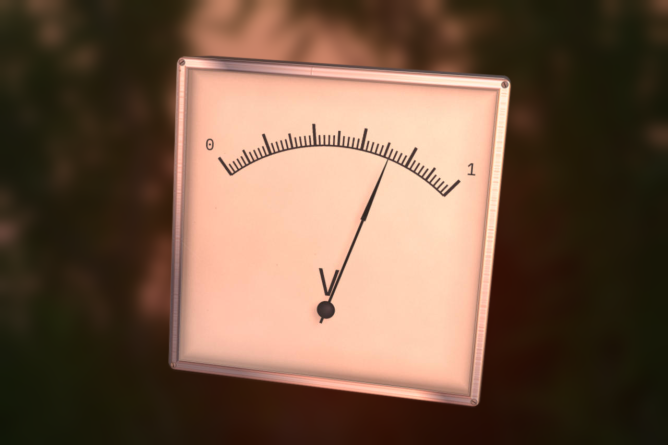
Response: 0.72 V
